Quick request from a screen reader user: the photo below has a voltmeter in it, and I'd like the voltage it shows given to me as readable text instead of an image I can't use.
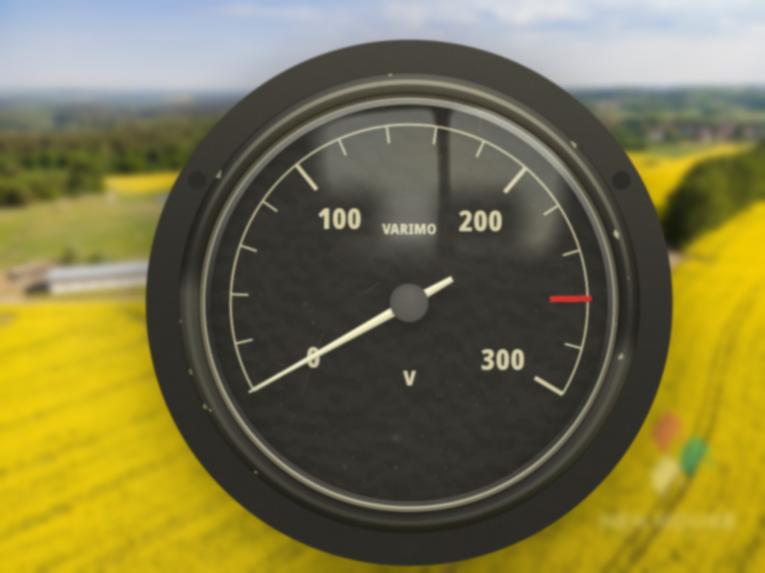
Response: 0 V
